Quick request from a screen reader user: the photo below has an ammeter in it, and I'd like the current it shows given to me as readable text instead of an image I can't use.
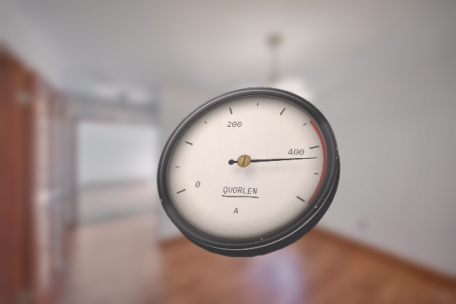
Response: 425 A
